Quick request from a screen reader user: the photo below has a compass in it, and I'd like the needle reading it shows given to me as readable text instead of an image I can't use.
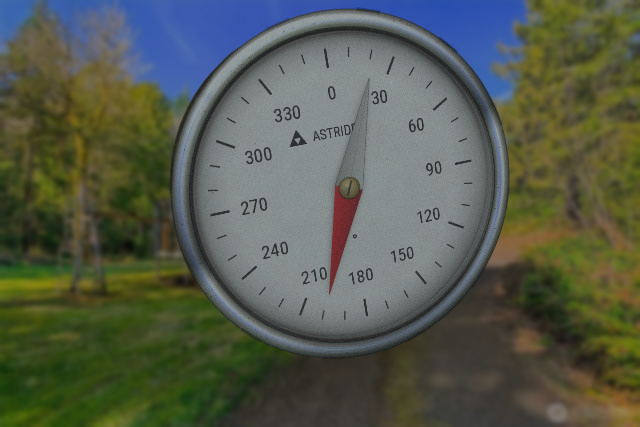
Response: 200 °
